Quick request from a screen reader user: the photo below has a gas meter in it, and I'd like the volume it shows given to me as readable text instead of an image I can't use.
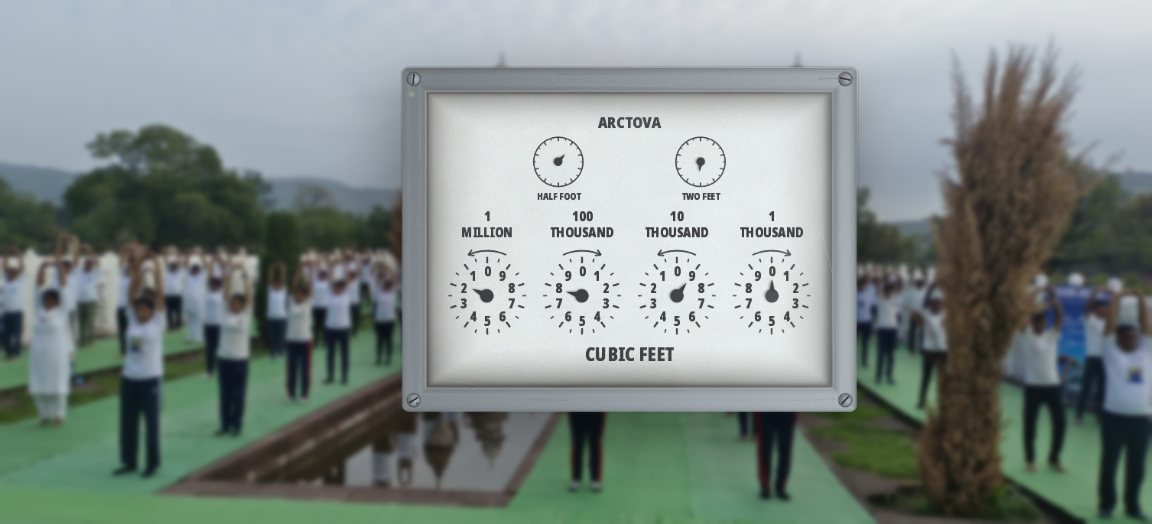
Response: 179000 ft³
